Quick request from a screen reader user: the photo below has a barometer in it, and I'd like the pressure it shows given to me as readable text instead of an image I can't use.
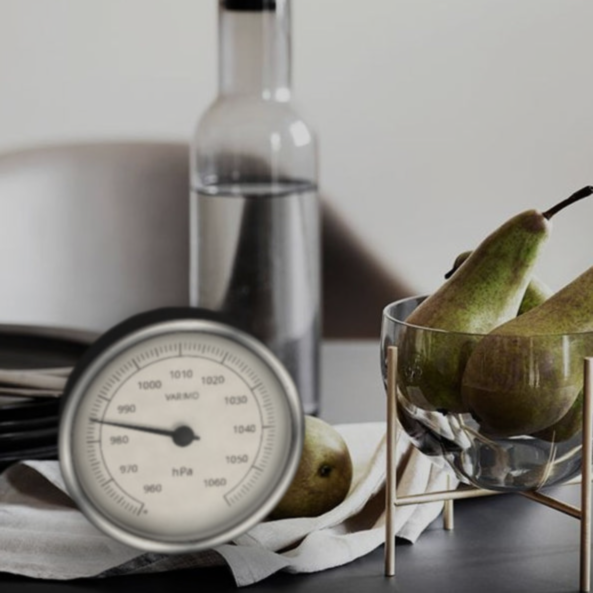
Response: 985 hPa
